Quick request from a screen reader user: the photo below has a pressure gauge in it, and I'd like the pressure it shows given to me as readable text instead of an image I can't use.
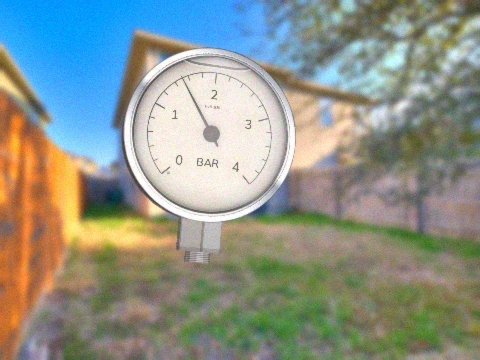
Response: 1.5 bar
